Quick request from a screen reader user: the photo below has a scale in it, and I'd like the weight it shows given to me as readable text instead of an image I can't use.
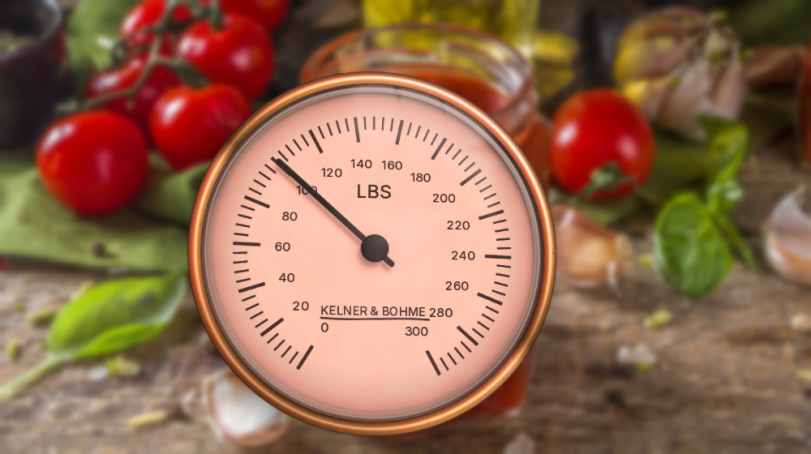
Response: 100 lb
